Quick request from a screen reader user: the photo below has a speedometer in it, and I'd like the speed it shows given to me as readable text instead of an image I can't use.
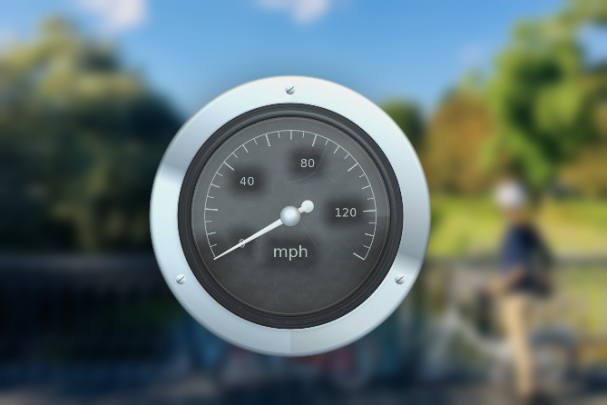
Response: 0 mph
